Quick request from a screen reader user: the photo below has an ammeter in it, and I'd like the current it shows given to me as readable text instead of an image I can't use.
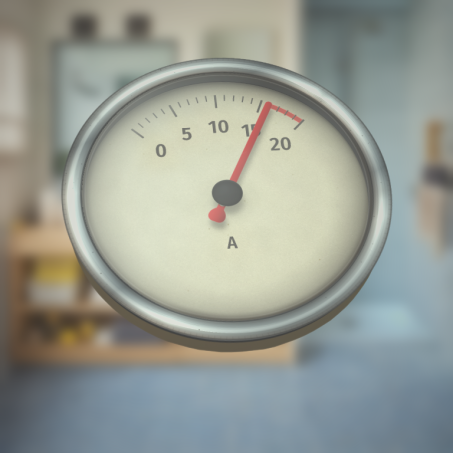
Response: 16 A
